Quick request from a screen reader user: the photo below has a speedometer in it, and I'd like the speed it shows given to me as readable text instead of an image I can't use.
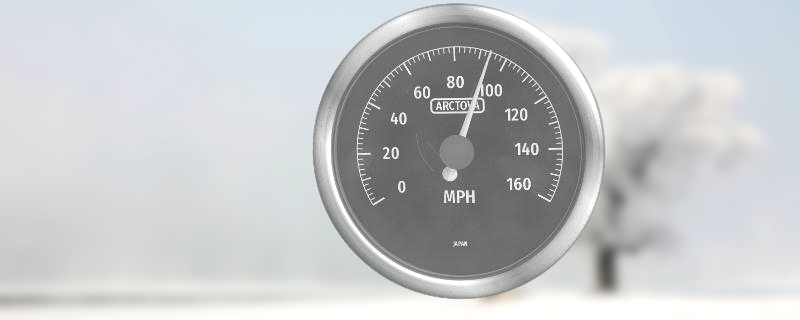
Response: 94 mph
